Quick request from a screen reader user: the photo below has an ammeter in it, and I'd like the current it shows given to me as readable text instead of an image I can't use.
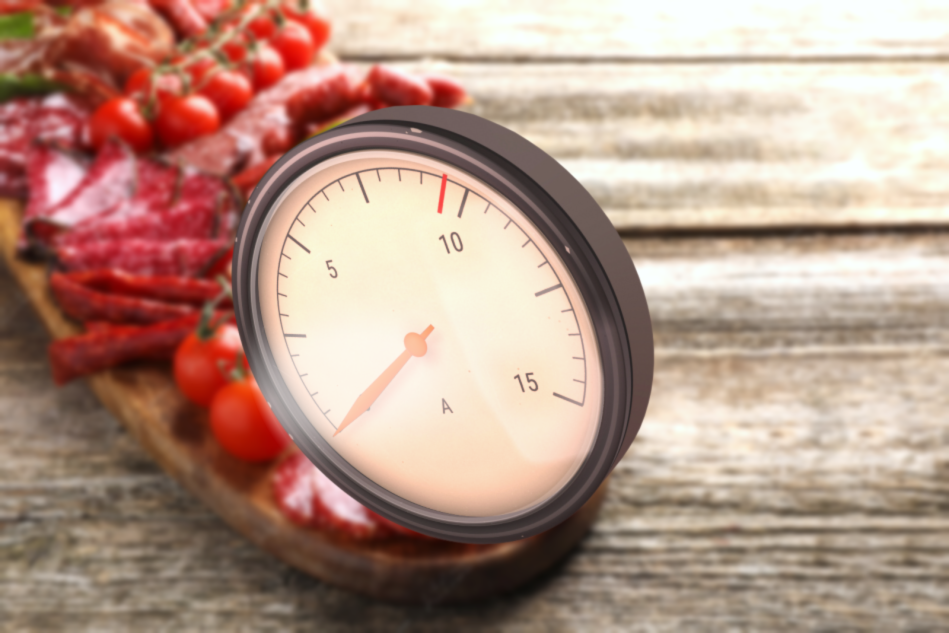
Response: 0 A
